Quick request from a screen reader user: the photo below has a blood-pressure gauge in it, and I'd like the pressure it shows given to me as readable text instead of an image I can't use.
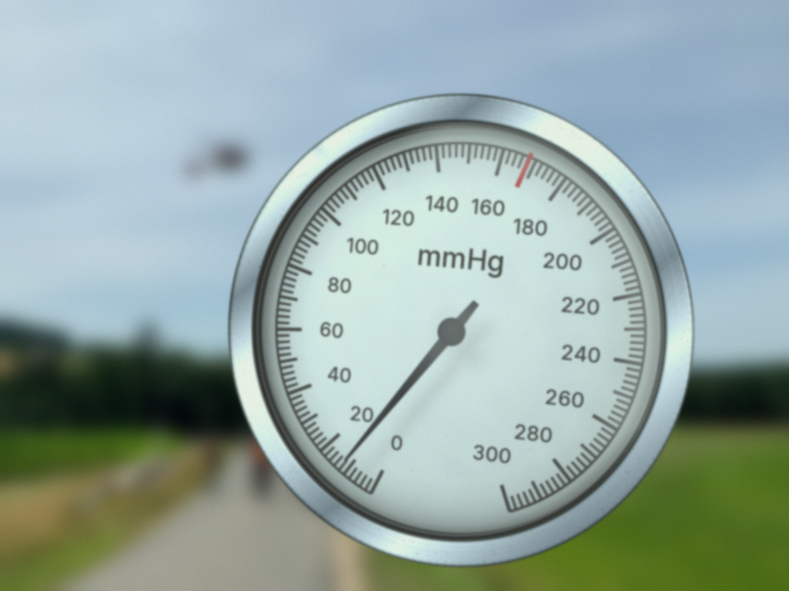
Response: 12 mmHg
